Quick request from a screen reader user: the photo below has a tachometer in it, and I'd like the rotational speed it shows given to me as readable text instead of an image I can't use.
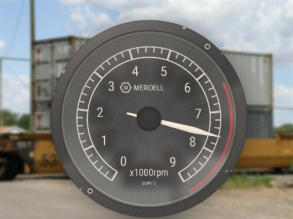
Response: 7600 rpm
